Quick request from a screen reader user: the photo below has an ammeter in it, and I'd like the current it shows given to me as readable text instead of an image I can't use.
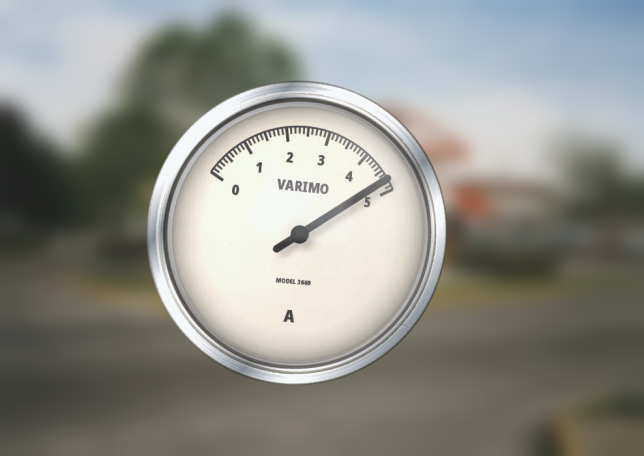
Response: 4.7 A
